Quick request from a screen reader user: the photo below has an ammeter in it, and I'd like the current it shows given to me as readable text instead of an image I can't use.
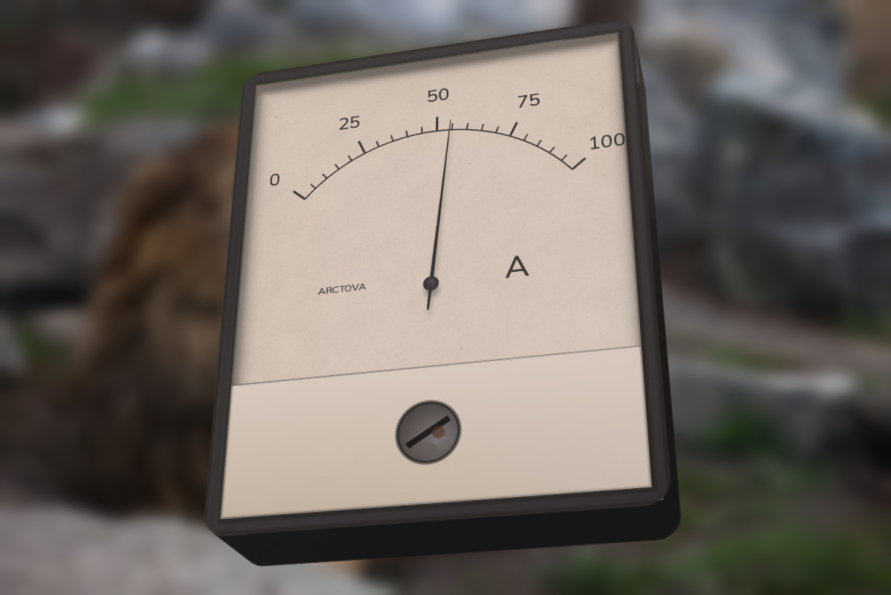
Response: 55 A
